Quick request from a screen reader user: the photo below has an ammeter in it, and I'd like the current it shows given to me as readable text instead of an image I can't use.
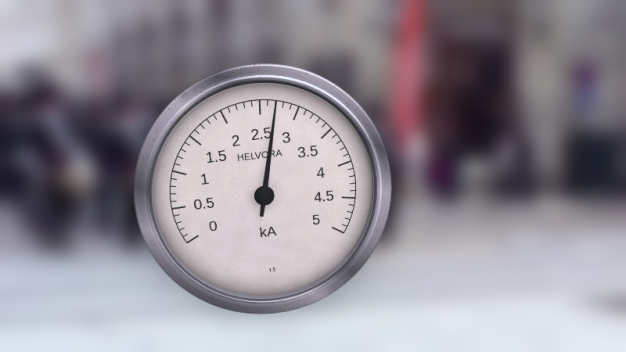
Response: 2.7 kA
